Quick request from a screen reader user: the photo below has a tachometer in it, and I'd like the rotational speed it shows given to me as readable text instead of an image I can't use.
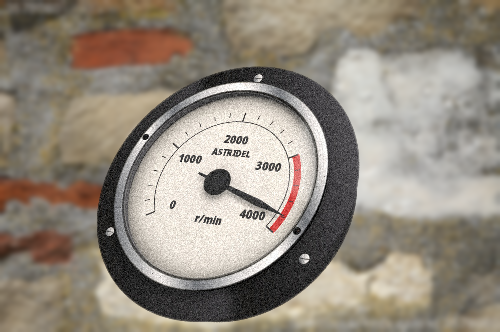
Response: 3800 rpm
